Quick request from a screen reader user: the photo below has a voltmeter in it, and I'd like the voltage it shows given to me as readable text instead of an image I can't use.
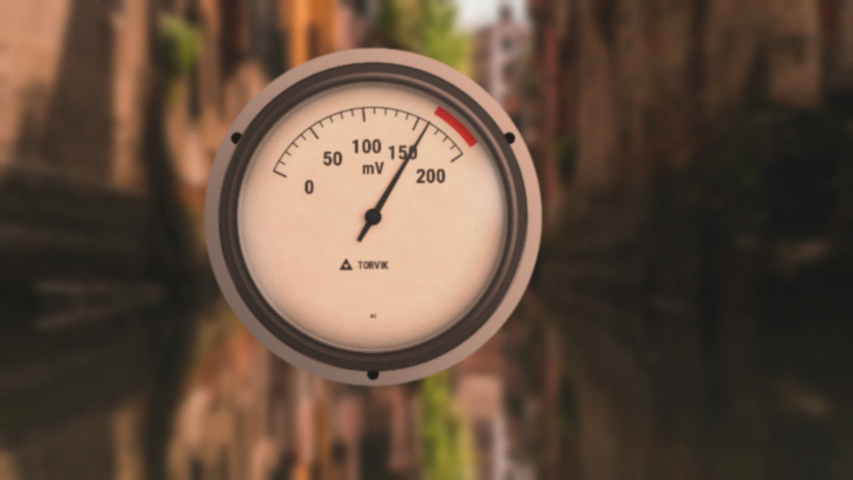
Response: 160 mV
